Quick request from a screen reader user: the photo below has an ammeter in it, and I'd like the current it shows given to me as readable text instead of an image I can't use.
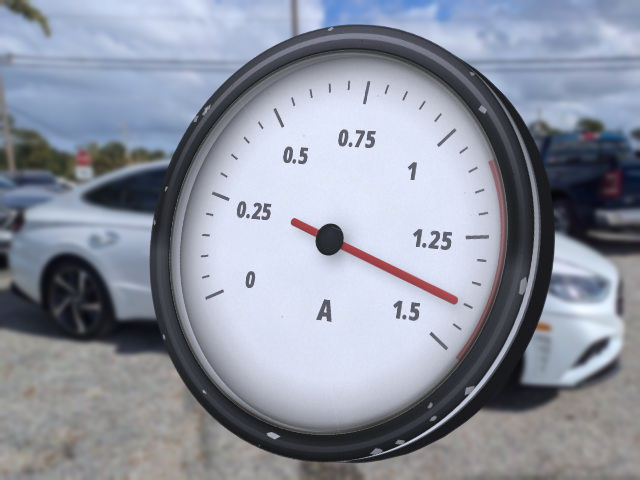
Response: 1.4 A
